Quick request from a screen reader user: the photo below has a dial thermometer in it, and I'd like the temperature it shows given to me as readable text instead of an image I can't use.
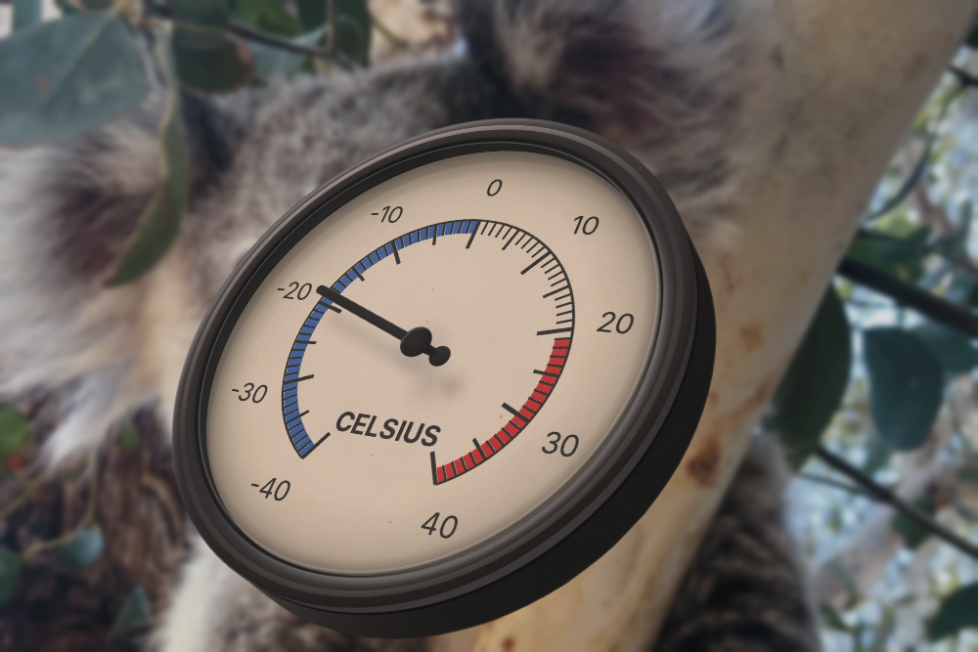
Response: -19 °C
